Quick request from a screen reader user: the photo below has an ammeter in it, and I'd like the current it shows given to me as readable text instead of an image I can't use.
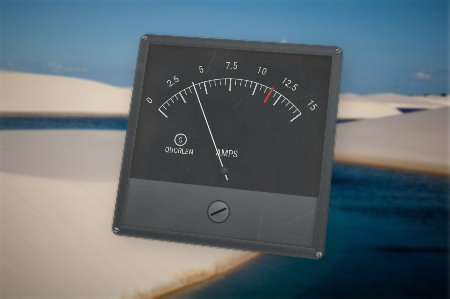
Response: 4 A
